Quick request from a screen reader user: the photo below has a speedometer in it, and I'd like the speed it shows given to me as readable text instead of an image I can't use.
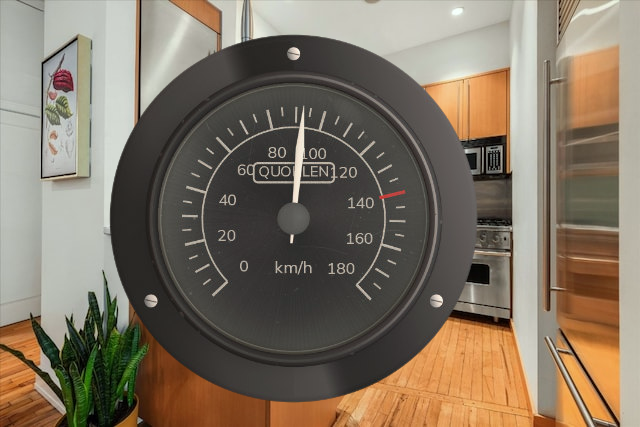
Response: 92.5 km/h
